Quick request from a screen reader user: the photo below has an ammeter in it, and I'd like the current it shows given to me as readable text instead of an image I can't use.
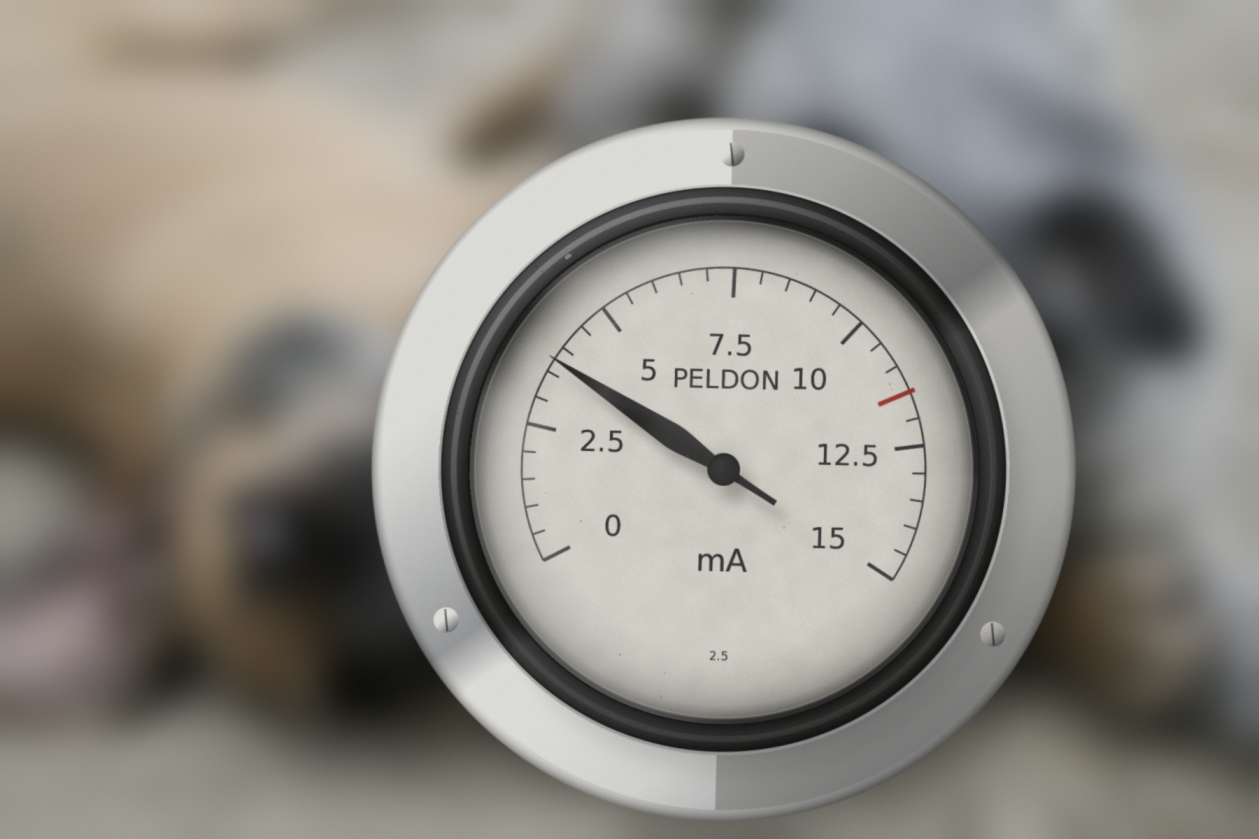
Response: 3.75 mA
